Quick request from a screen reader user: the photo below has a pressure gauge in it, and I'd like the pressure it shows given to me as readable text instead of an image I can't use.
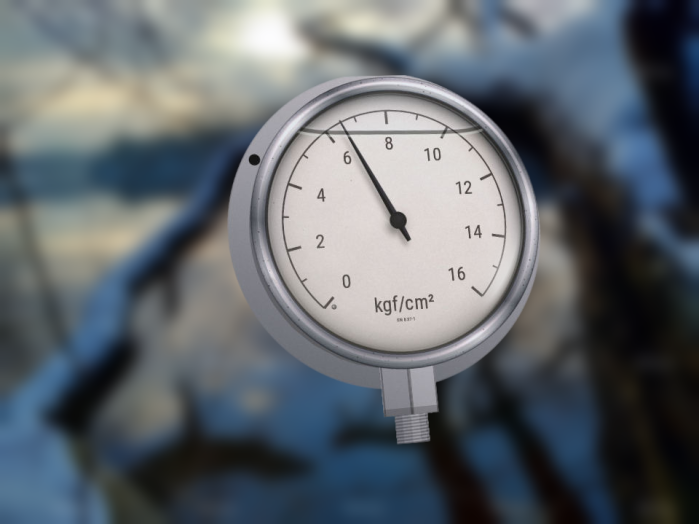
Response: 6.5 kg/cm²
